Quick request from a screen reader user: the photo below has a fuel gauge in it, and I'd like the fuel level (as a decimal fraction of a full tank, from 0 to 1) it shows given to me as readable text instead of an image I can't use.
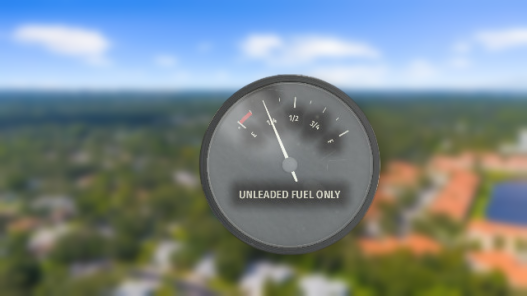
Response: 0.25
